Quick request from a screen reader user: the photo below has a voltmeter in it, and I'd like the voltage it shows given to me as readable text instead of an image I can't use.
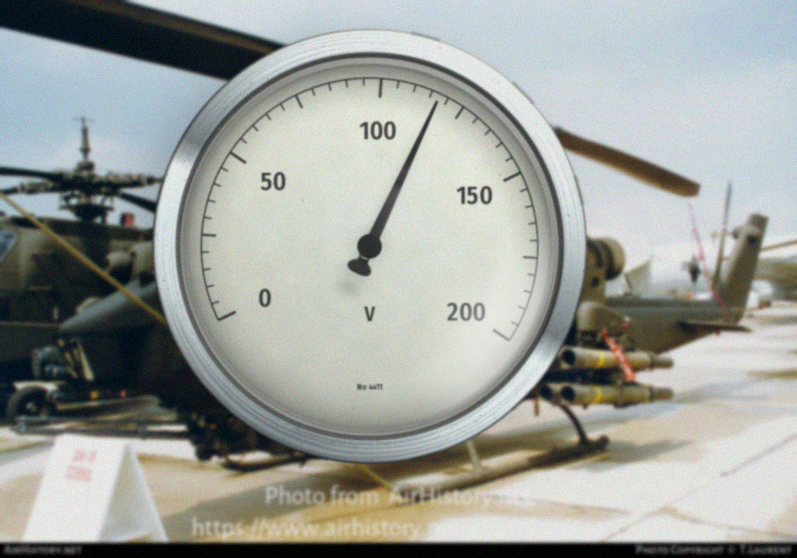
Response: 117.5 V
